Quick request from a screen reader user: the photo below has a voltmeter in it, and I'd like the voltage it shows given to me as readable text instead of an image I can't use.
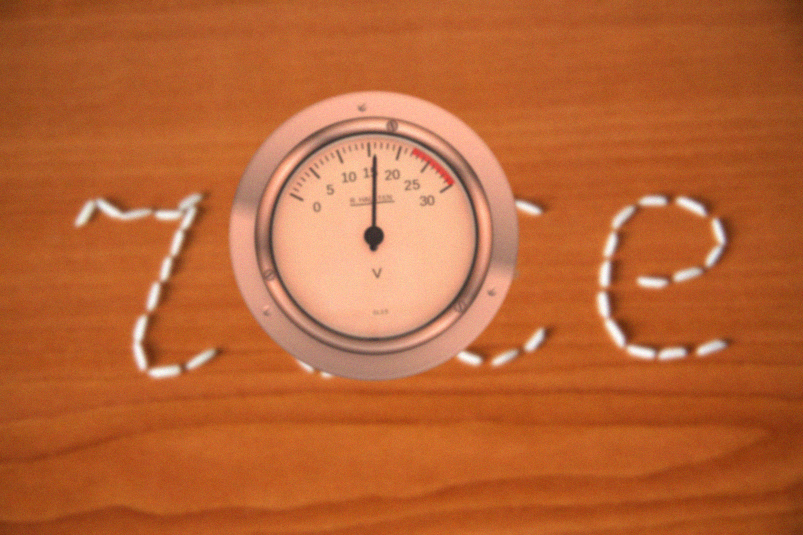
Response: 16 V
